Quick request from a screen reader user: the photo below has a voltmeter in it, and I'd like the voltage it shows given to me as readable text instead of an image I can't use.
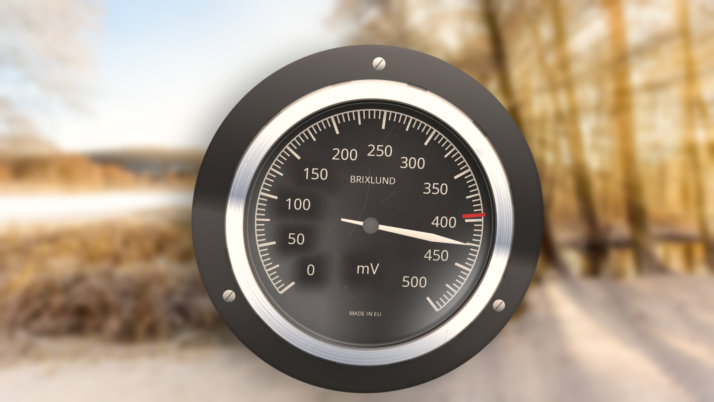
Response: 425 mV
